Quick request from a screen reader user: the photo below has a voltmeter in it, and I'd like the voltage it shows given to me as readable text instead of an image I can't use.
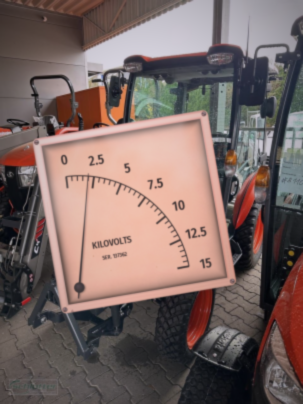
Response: 2 kV
